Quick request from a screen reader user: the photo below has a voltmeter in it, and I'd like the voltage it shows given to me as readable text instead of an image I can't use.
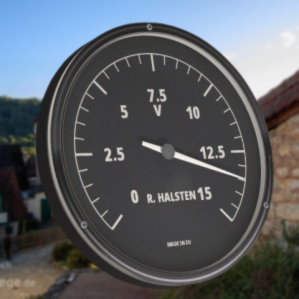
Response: 13.5 V
